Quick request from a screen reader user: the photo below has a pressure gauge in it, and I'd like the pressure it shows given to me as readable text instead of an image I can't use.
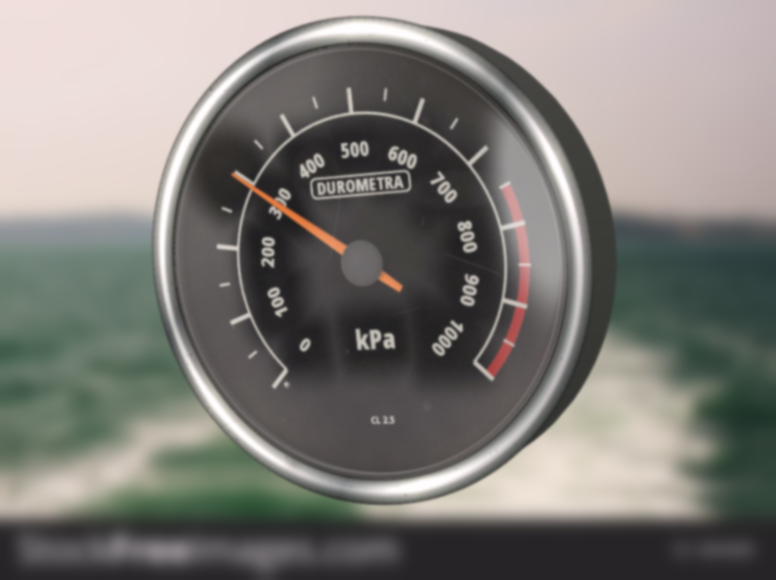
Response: 300 kPa
